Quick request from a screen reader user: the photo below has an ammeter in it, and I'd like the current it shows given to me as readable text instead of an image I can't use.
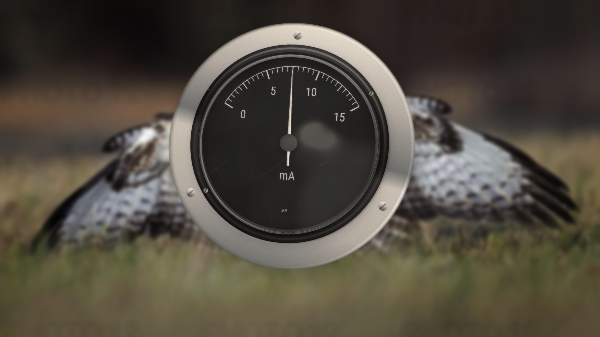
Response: 7.5 mA
